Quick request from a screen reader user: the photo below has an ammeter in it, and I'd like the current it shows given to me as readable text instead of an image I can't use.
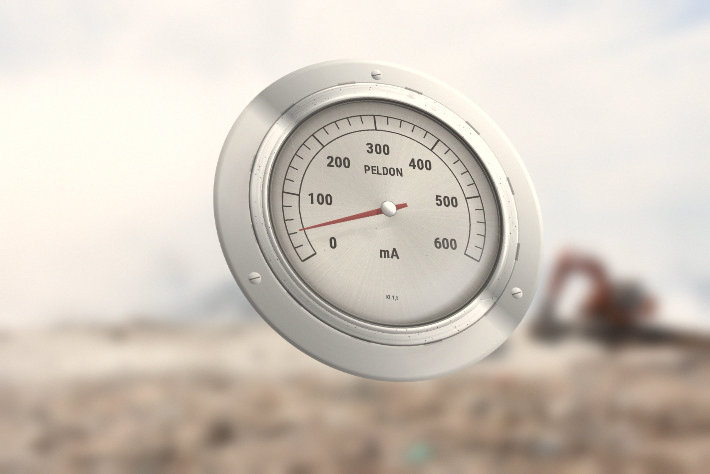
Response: 40 mA
